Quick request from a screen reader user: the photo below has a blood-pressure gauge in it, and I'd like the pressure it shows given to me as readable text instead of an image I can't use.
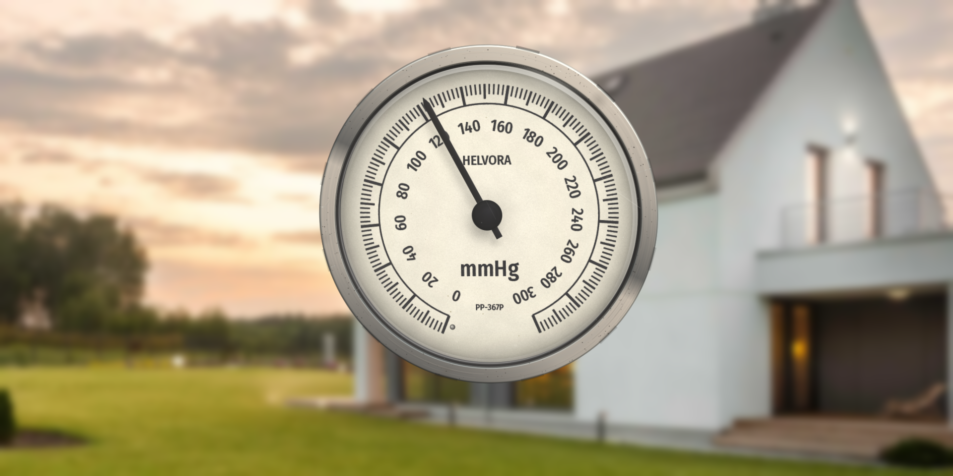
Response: 124 mmHg
